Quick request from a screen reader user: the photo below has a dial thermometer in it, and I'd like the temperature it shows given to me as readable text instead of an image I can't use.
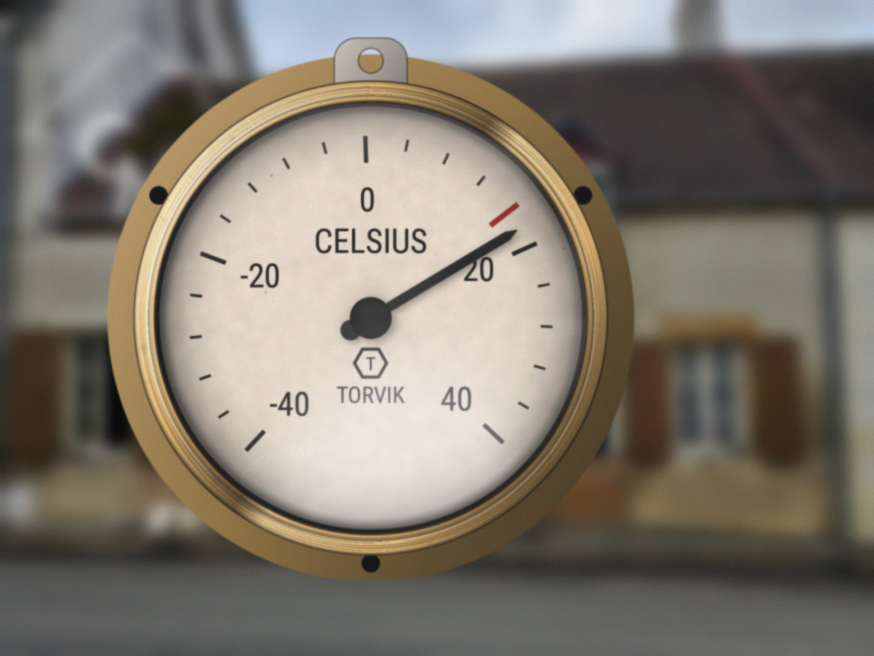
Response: 18 °C
